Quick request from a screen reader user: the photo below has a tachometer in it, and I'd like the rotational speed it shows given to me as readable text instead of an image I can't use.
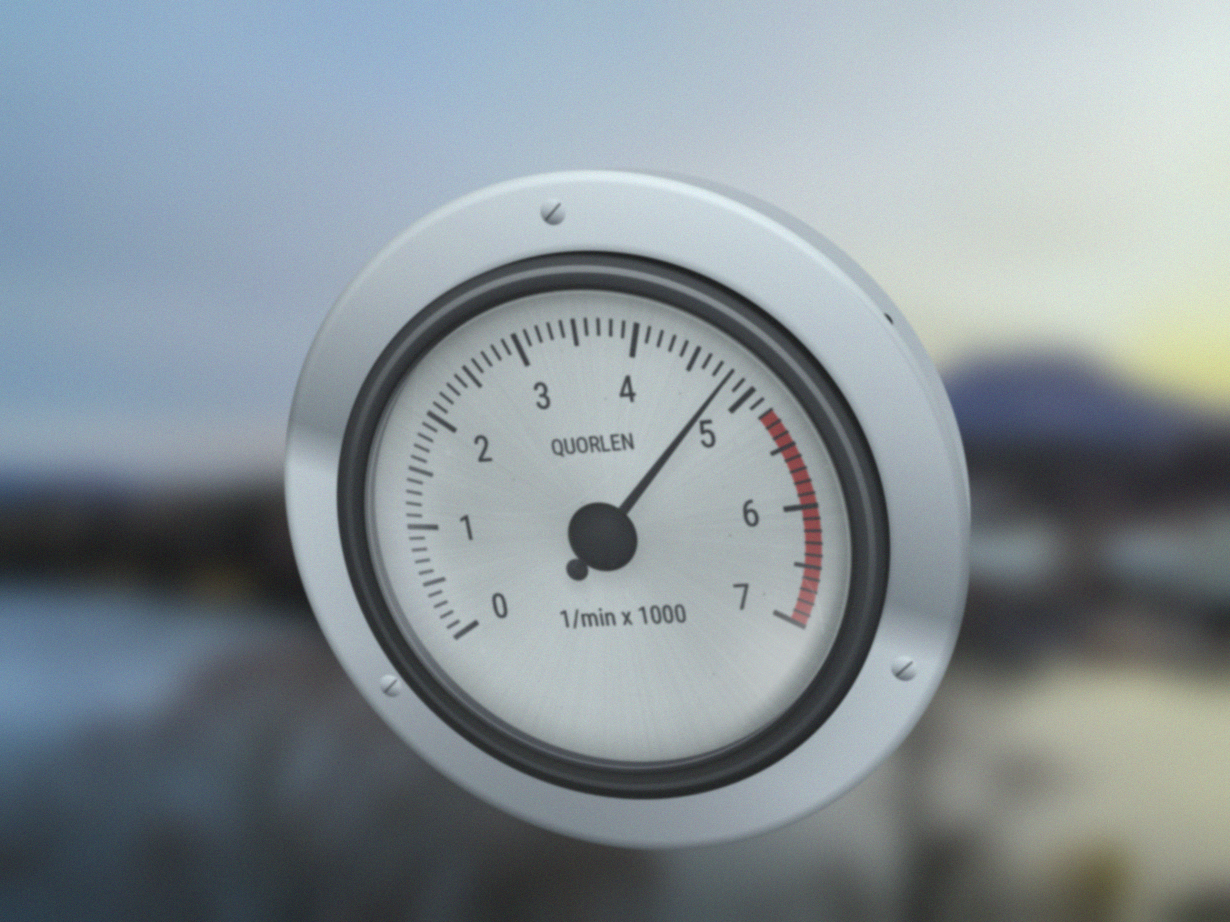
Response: 4800 rpm
